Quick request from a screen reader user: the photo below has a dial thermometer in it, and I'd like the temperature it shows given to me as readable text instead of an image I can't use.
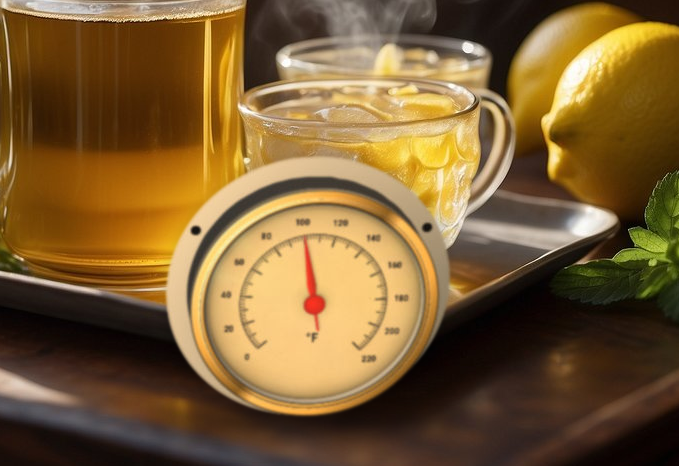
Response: 100 °F
